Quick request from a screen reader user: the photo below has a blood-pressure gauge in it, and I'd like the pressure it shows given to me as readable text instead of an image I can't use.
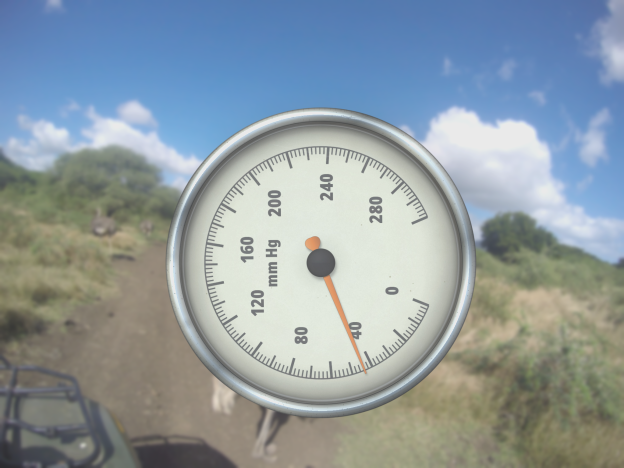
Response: 44 mmHg
